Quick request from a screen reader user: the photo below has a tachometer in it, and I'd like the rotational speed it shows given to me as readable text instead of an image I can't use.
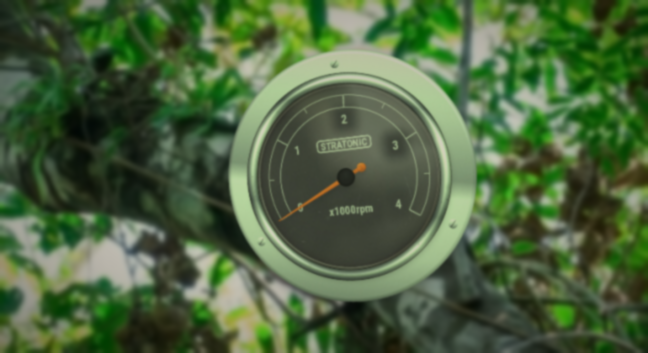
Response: 0 rpm
